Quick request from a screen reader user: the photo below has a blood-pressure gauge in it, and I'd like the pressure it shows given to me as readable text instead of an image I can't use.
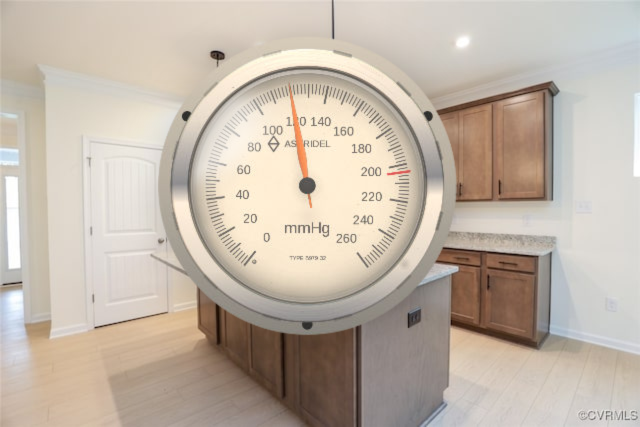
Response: 120 mmHg
